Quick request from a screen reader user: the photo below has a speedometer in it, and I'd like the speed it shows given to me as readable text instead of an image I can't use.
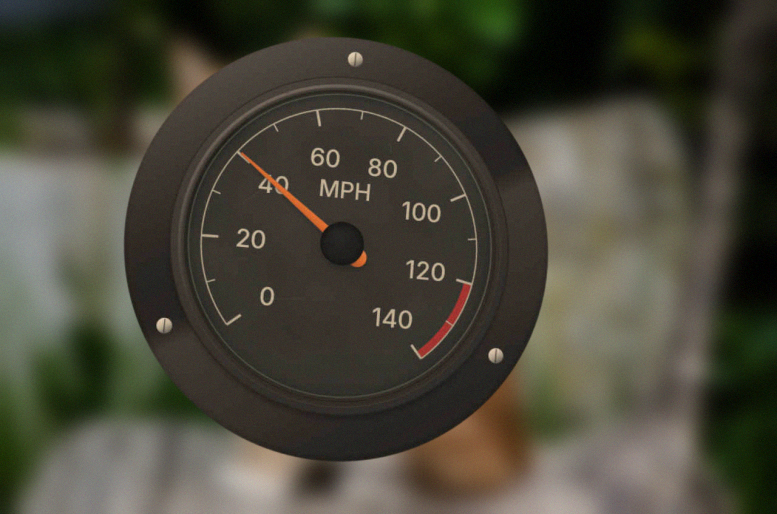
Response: 40 mph
